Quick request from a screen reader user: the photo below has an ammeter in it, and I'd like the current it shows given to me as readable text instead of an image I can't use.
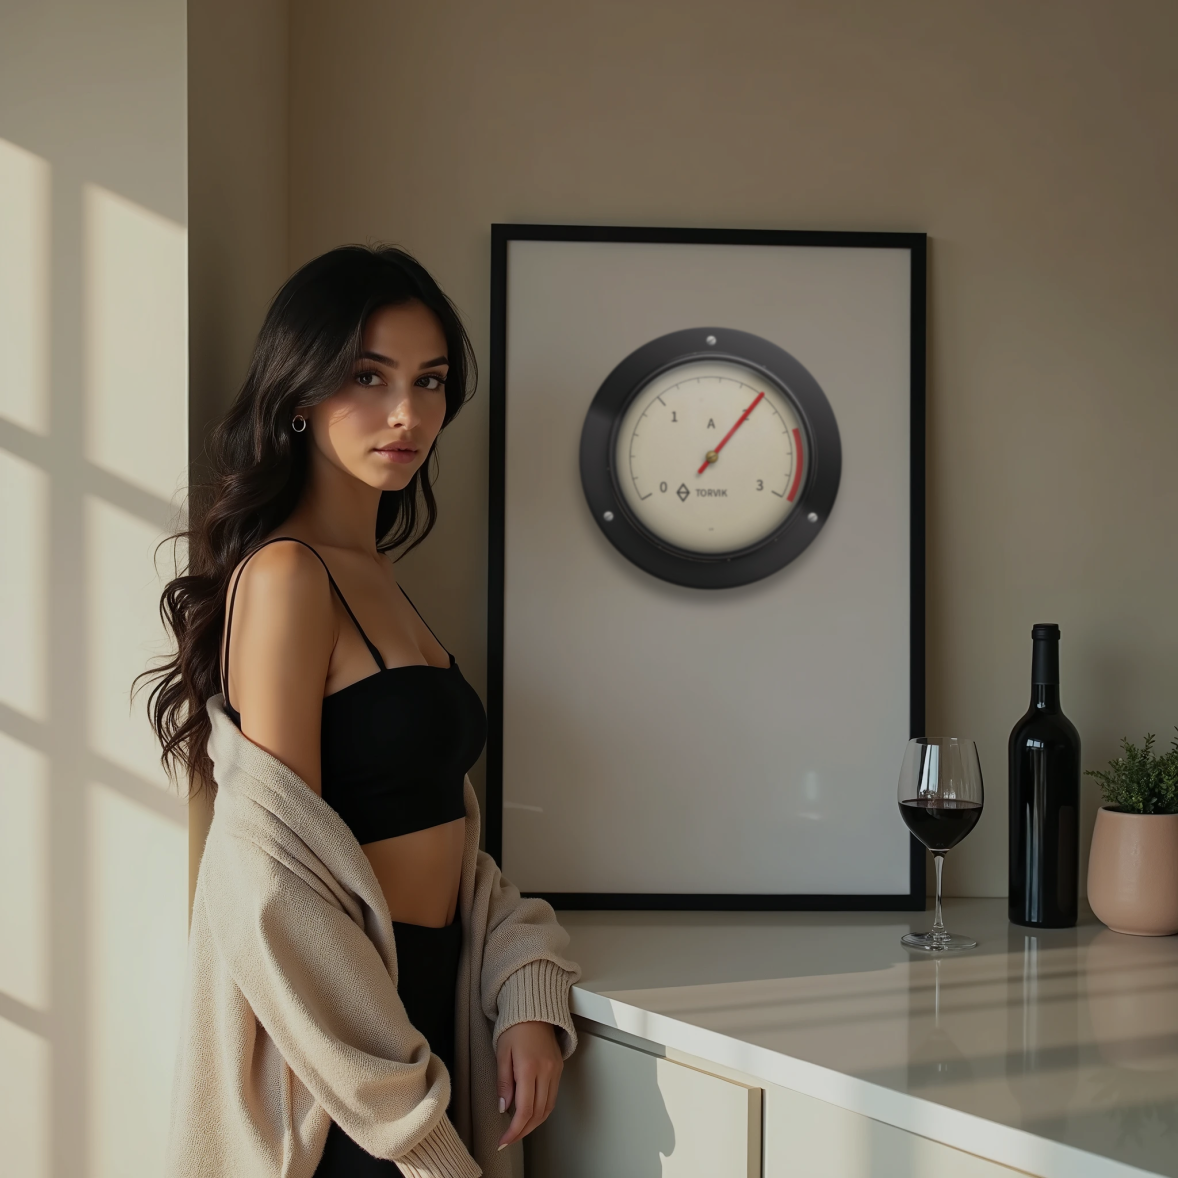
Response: 2 A
